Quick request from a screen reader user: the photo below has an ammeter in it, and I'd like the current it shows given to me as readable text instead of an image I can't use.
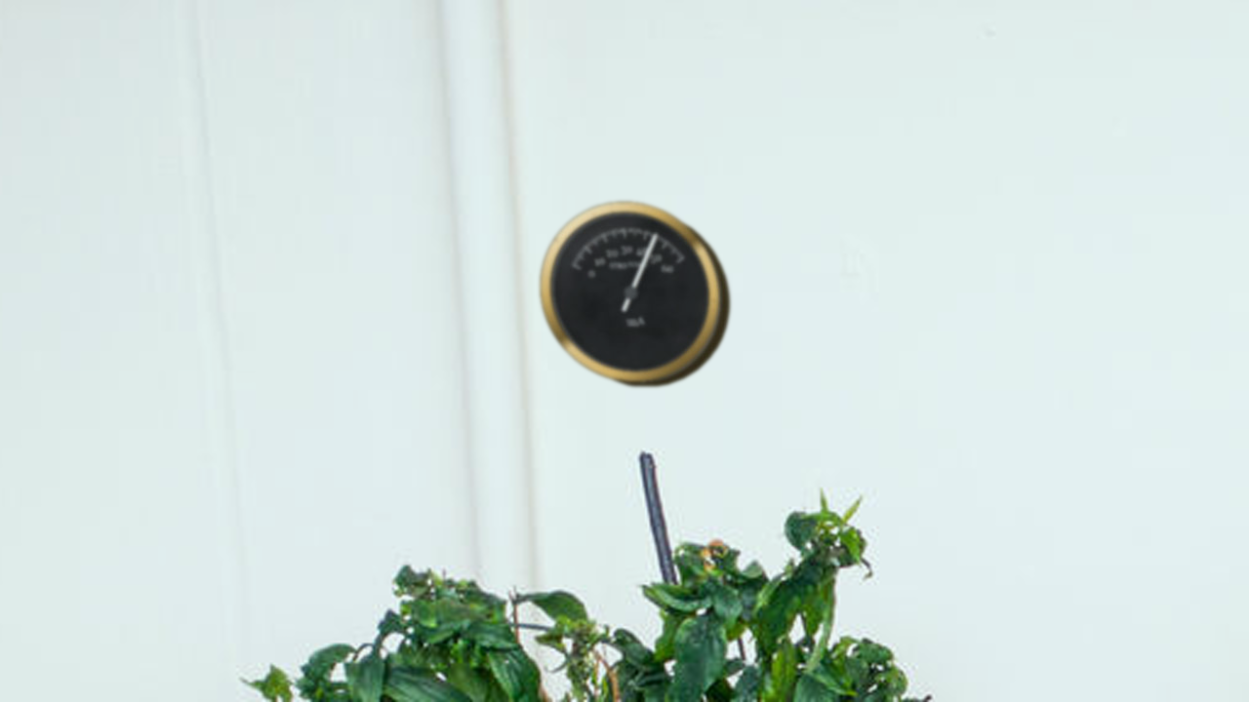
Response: 45 mA
